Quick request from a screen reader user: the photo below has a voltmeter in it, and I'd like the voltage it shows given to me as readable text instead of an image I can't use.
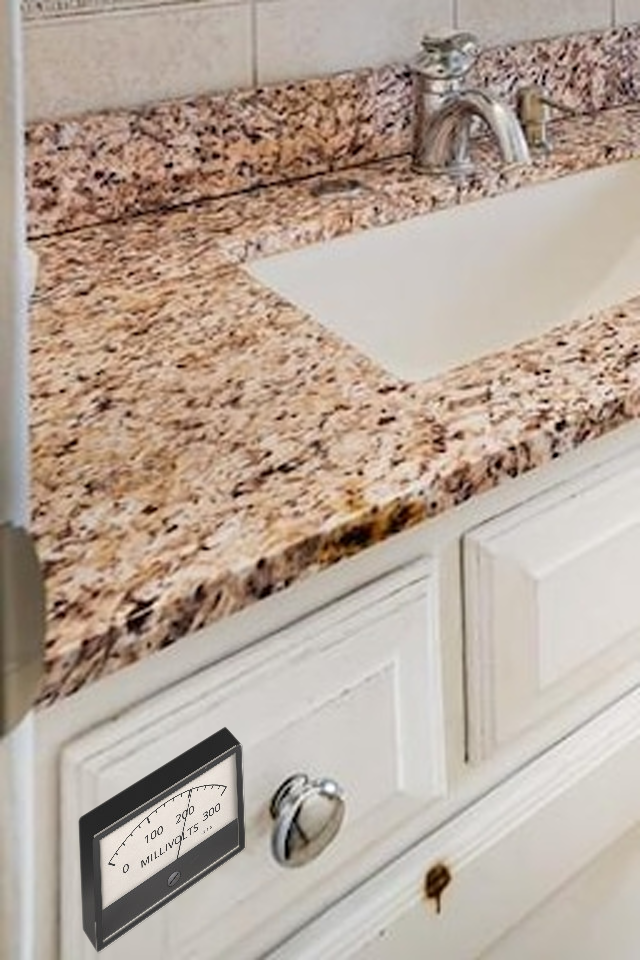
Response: 200 mV
